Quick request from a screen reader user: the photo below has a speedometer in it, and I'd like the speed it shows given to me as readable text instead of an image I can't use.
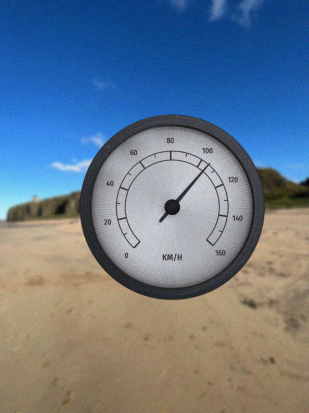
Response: 105 km/h
